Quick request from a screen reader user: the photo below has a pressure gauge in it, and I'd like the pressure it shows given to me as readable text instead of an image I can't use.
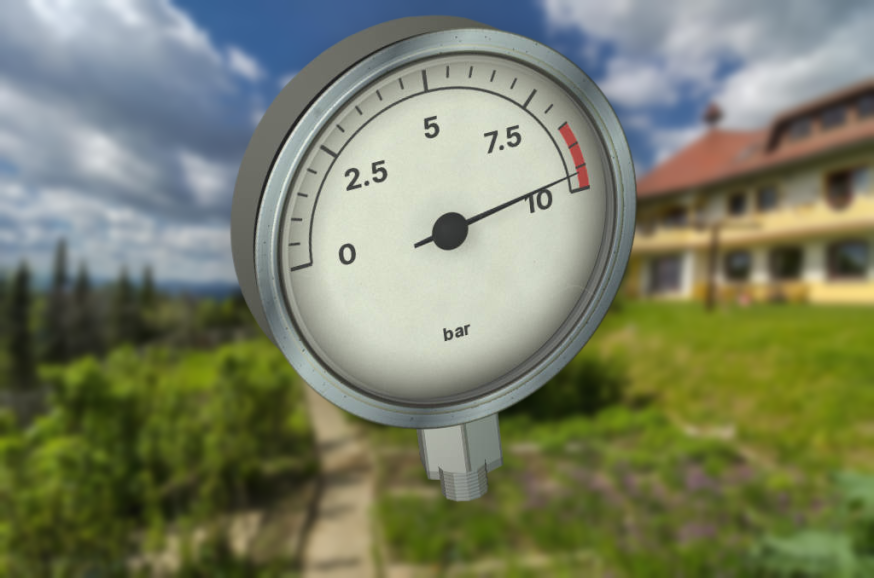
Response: 9.5 bar
